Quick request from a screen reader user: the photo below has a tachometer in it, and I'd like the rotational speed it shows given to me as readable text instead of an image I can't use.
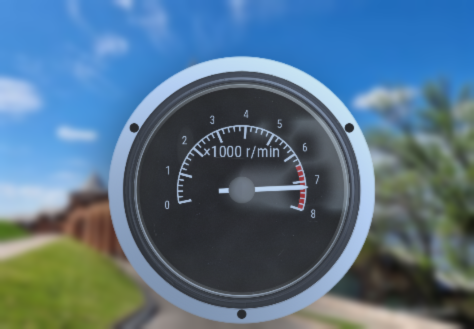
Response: 7200 rpm
